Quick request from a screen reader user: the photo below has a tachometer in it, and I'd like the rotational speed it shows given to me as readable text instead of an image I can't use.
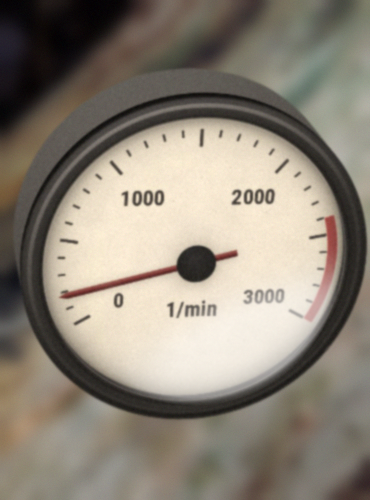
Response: 200 rpm
